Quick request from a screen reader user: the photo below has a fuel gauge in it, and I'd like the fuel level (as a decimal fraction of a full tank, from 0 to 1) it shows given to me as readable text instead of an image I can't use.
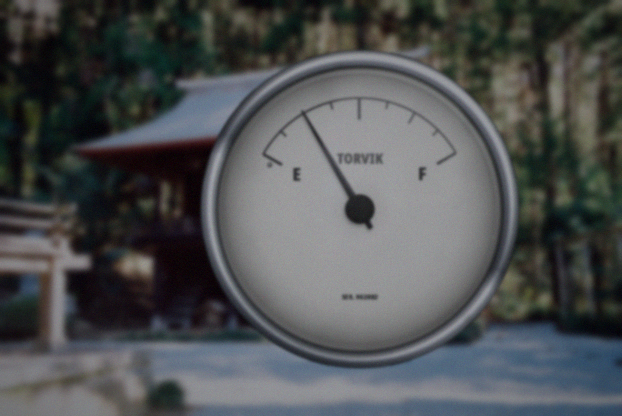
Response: 0.25
